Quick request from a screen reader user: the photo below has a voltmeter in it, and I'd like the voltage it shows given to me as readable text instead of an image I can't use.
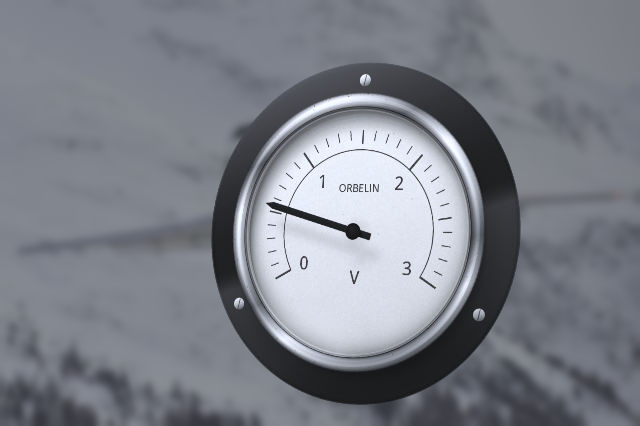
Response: 0.55 V
